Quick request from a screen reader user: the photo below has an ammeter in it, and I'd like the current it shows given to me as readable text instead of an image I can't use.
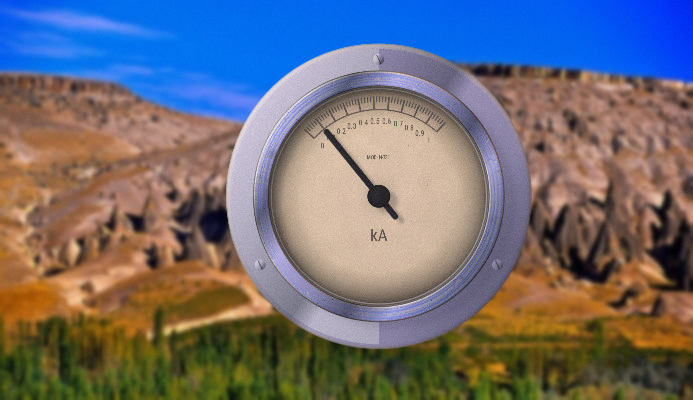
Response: 0.1 kA
